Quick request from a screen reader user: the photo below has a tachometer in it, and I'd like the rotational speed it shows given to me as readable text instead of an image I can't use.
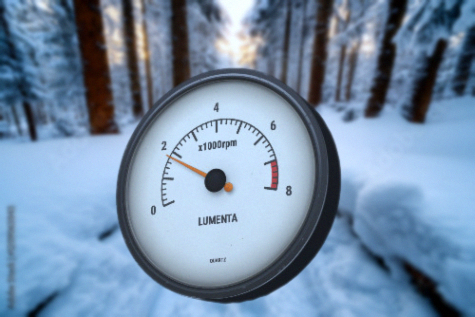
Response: 1800 rpm
